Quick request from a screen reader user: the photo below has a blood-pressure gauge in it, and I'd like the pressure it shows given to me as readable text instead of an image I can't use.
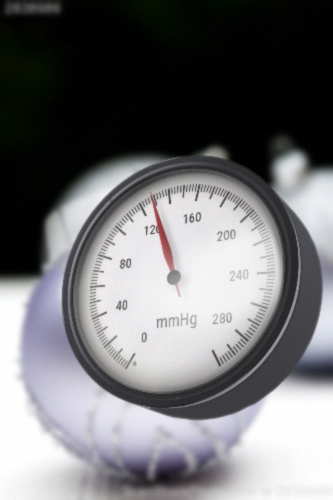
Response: 130 mmHg
